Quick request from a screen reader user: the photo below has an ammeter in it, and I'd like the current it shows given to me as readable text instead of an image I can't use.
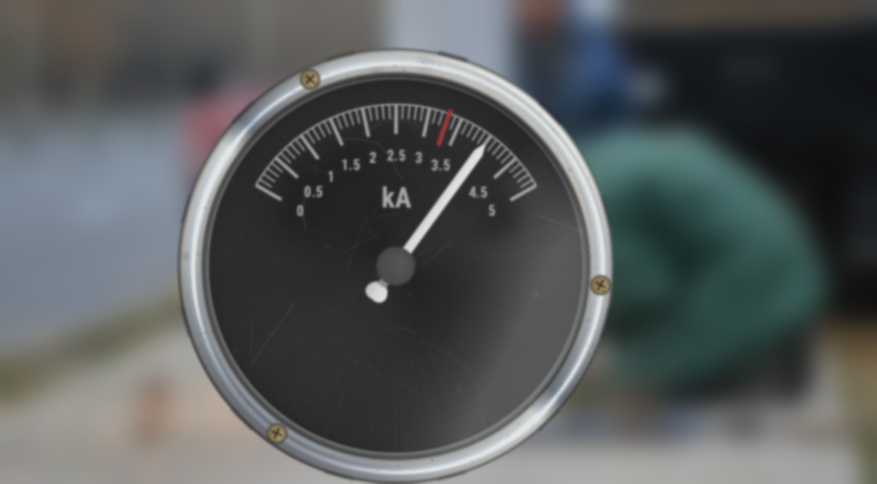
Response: 4 kA
